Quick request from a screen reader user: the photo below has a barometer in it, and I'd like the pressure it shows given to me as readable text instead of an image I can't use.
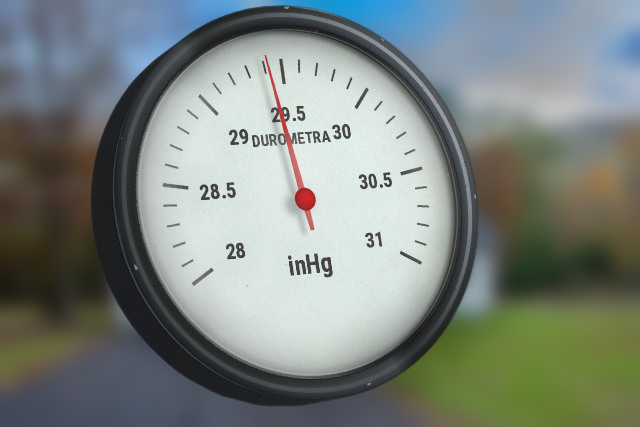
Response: 29.4 inHg
